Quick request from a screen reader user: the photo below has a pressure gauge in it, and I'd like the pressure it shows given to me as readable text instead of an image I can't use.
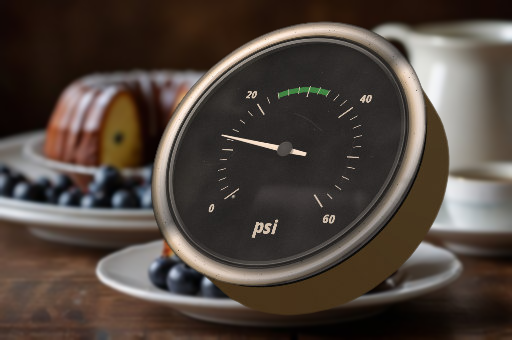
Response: 12 psi
